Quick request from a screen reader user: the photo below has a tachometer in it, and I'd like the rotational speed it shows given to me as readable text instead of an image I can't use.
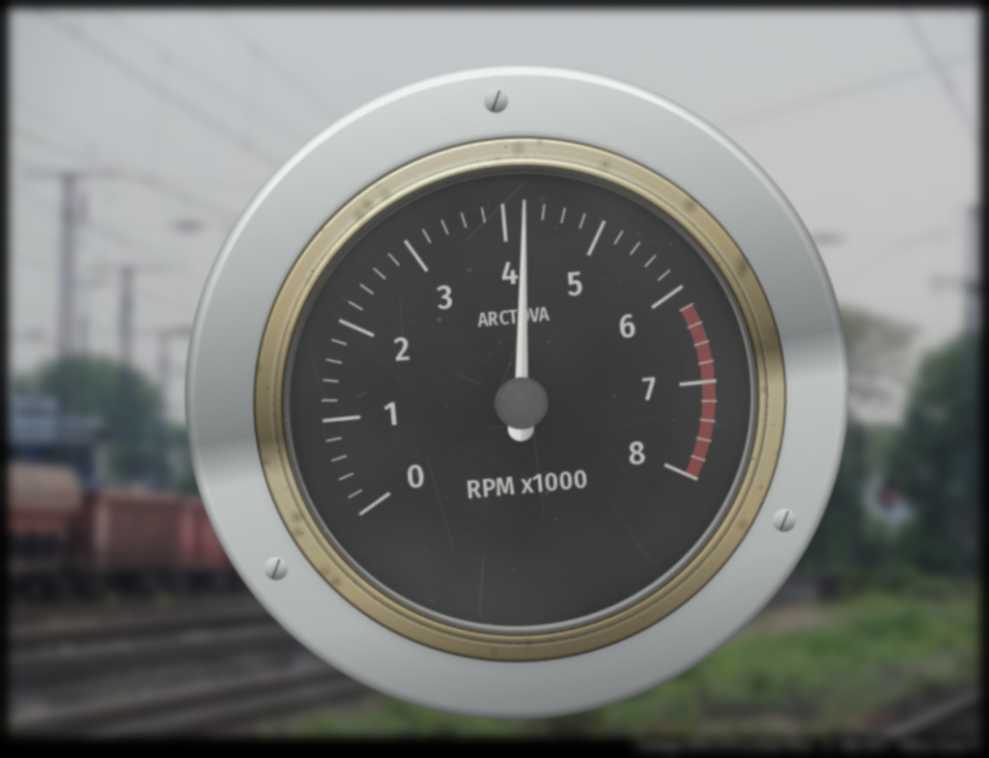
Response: 4200 rpm
